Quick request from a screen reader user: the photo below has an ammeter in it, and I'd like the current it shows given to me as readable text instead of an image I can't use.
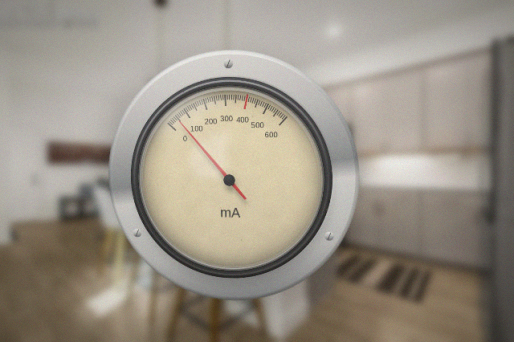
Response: 50 mA
